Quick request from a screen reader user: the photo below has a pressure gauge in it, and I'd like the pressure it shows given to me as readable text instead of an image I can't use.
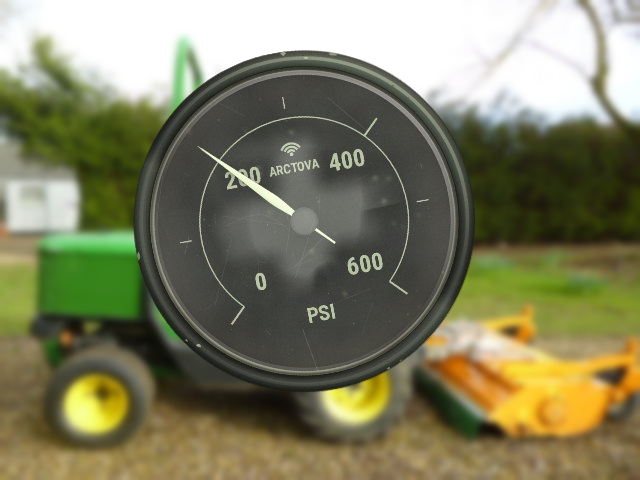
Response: 200 psi
